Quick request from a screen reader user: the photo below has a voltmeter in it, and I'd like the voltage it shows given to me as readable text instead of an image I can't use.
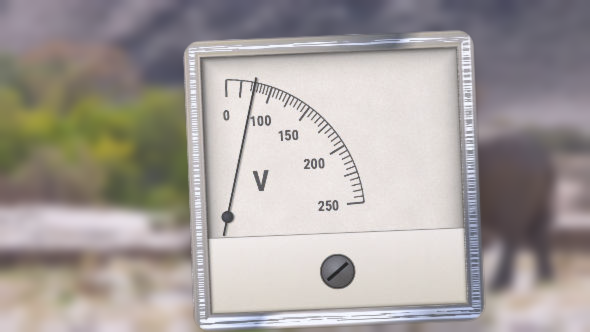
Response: 75 V
